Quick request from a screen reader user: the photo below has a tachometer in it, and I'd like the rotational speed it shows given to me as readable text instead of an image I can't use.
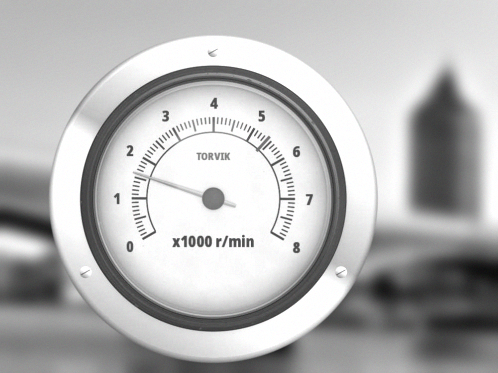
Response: 1600 rpm
